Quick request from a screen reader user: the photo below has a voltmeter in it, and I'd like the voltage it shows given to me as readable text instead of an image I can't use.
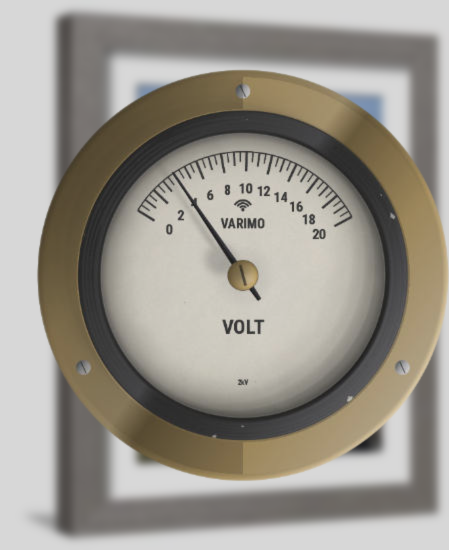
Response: 4 V
